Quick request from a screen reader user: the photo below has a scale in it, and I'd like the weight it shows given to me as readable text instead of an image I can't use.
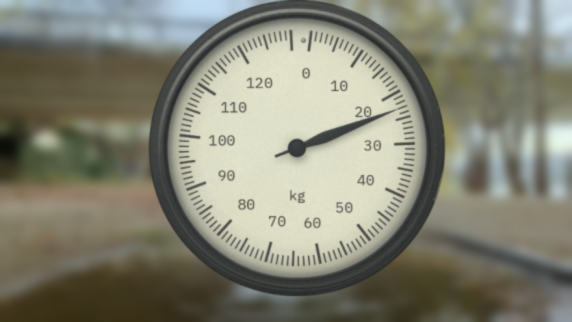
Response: 23 kg
